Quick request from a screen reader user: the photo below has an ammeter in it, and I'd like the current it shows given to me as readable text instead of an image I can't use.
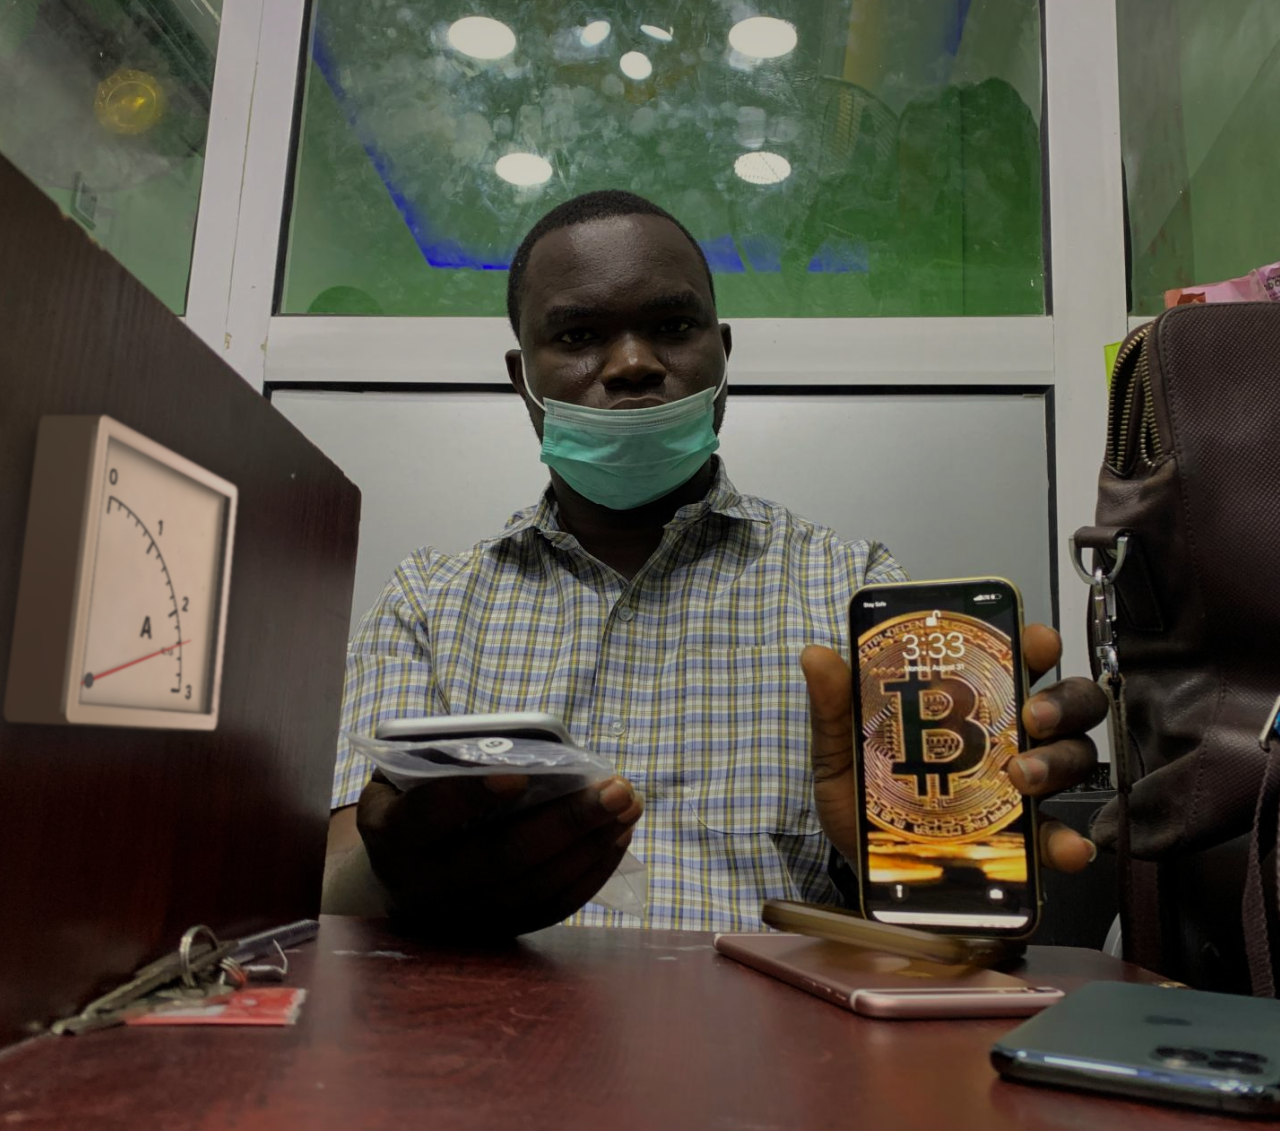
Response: 2.4 A
